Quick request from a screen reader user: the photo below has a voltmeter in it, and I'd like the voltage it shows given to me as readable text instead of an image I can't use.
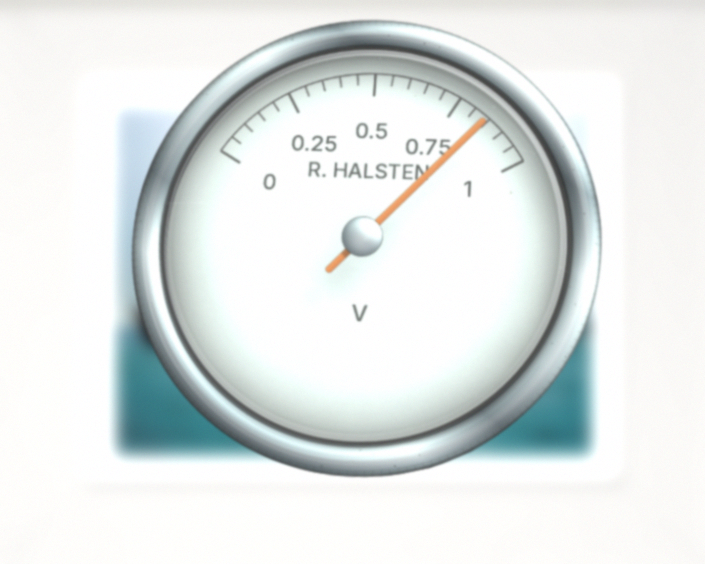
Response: 0.85 V
